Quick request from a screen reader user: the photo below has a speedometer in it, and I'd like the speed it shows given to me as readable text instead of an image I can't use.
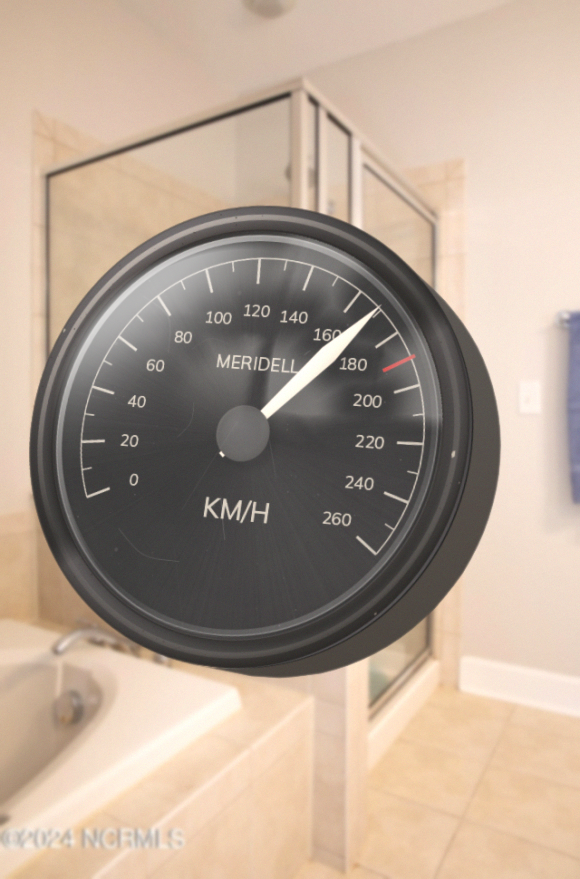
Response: 170 km/h
